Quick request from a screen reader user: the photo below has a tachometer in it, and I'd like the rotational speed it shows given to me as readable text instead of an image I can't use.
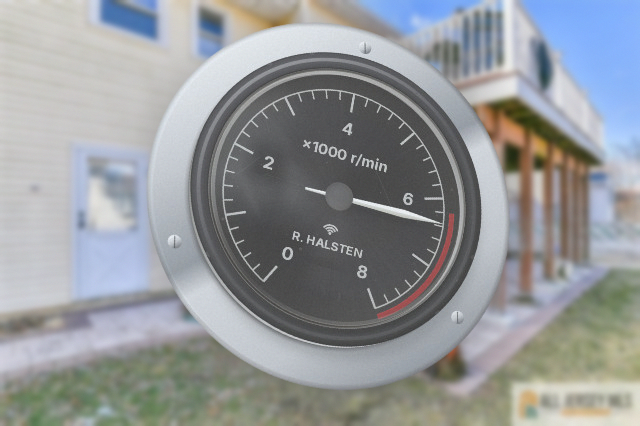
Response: 6400 rpm
